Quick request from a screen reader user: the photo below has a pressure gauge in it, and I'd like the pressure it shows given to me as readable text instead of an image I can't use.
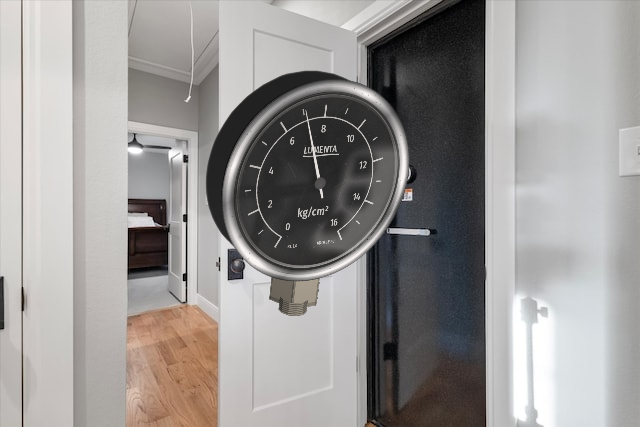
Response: 7 kg/cm²
